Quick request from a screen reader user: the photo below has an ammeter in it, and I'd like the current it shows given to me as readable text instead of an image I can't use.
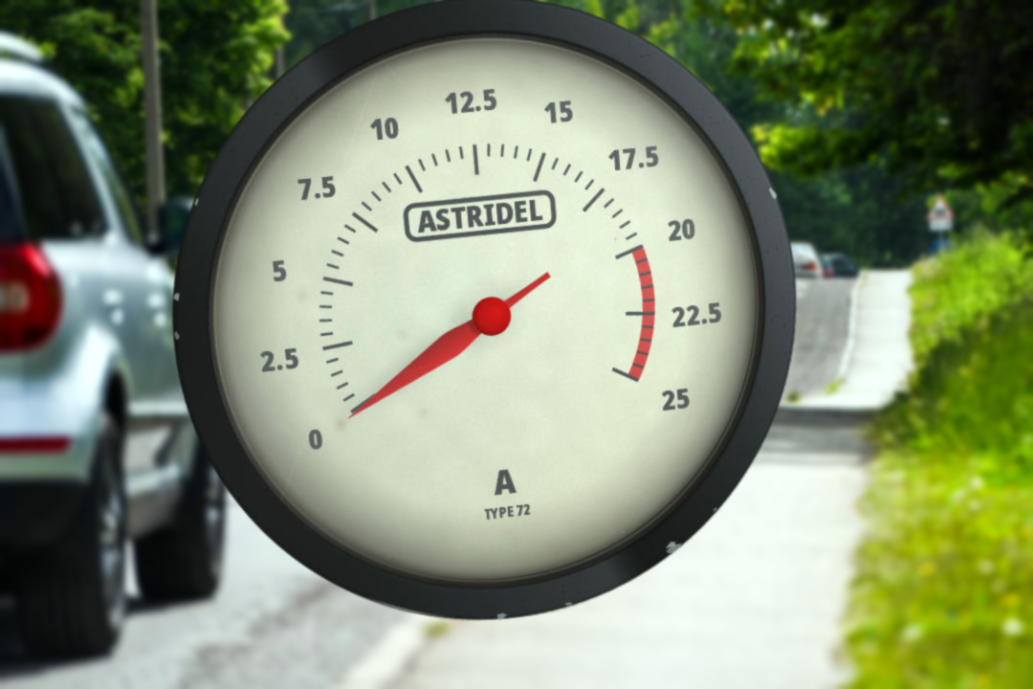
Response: 0 A
